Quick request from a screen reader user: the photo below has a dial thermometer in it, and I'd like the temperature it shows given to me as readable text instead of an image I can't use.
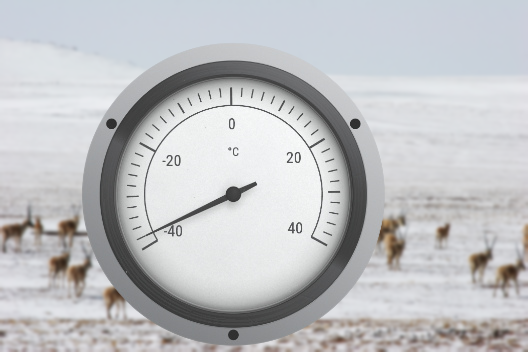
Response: -38 °C
